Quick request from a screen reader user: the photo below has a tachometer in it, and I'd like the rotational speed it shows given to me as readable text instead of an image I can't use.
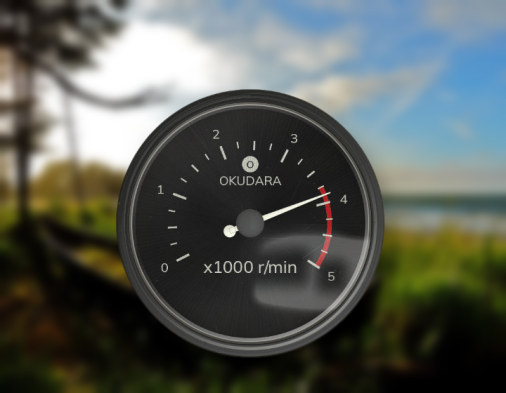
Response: 3875 rpm
